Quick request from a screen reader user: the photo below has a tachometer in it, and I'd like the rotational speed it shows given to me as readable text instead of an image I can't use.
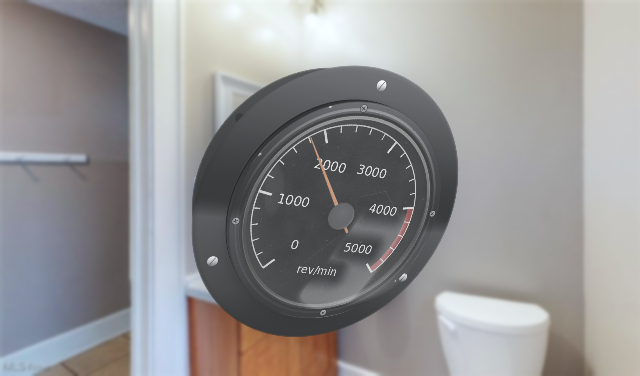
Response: 1800 rpm
